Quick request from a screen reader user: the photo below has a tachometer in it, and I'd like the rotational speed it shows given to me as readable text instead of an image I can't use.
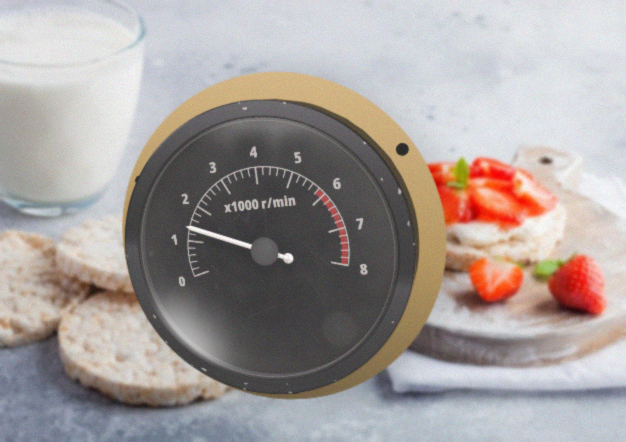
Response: 1400 rpm
